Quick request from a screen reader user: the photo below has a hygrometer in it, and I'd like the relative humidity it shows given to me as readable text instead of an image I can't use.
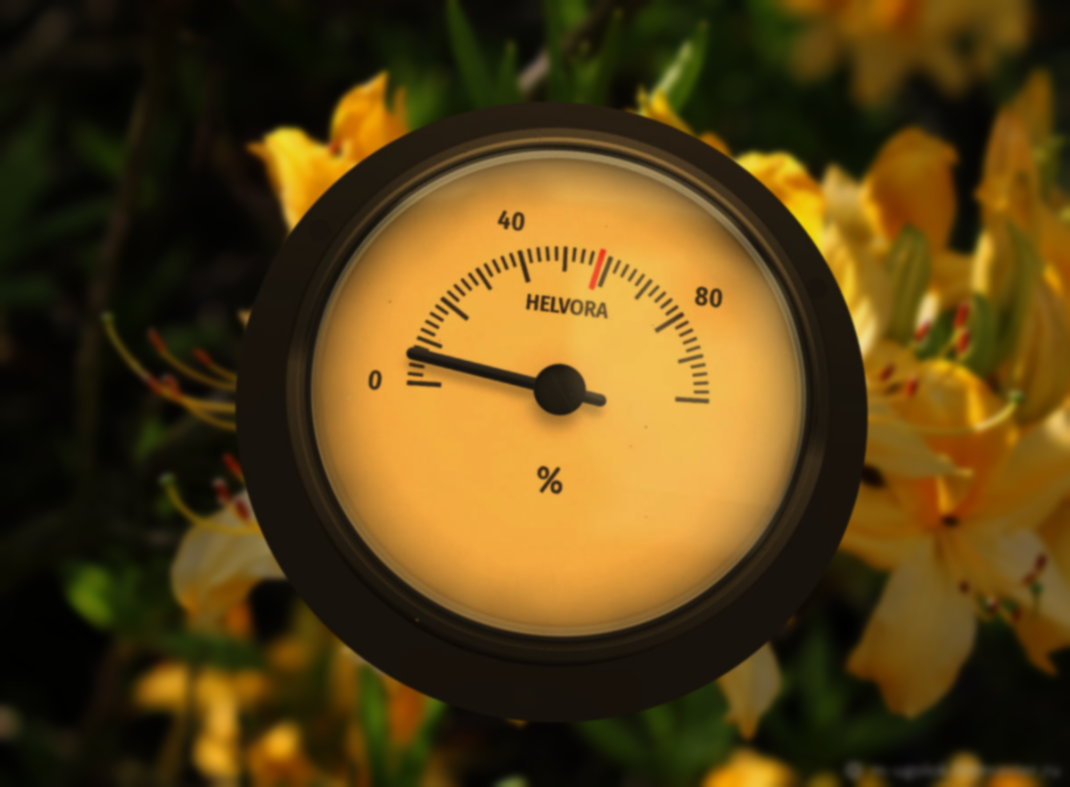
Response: 6 %
